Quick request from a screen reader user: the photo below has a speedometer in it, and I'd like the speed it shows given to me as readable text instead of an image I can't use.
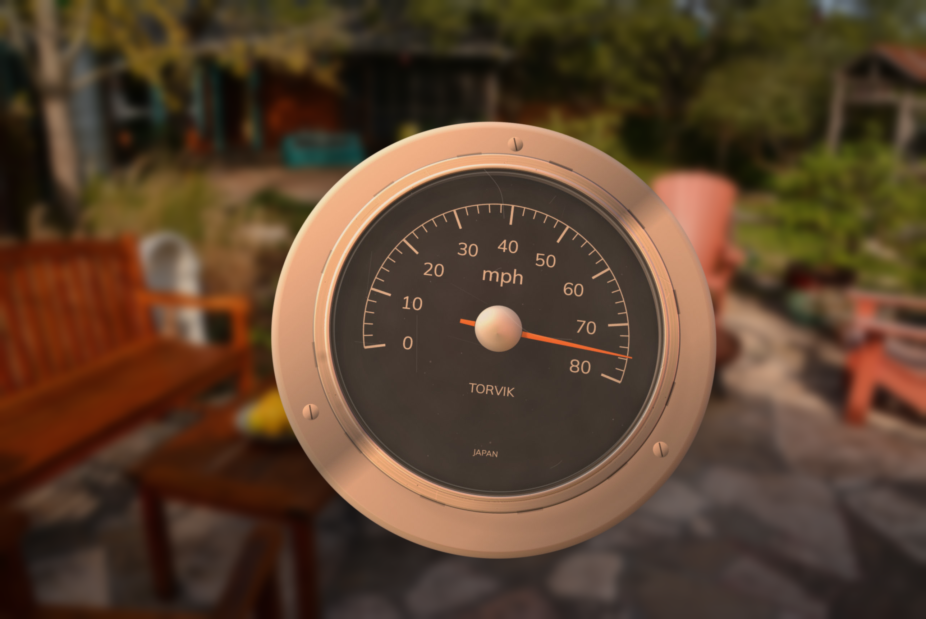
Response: 76 mph
